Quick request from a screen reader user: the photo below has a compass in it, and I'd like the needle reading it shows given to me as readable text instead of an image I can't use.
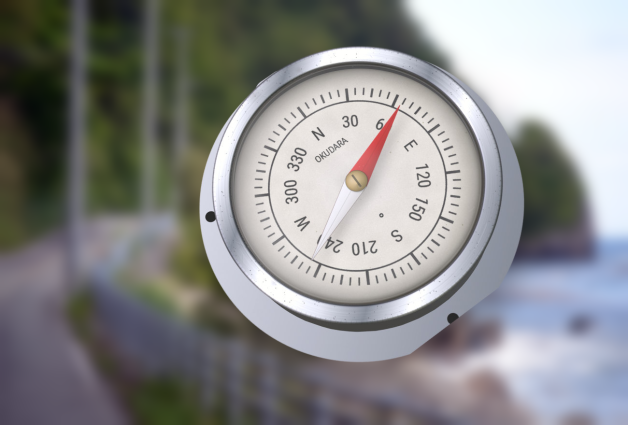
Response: 65 °
